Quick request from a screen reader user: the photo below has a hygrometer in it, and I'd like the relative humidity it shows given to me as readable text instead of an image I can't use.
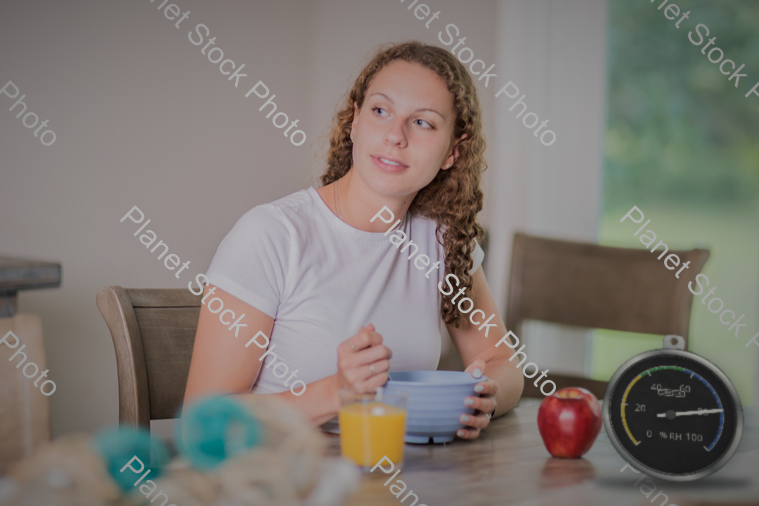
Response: 80 %
